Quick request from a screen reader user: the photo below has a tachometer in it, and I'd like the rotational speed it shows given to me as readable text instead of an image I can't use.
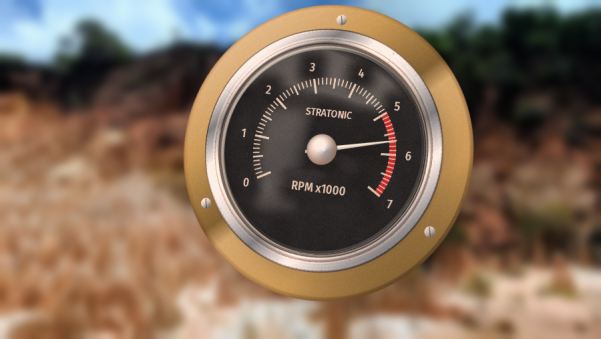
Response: 5700 rpm
